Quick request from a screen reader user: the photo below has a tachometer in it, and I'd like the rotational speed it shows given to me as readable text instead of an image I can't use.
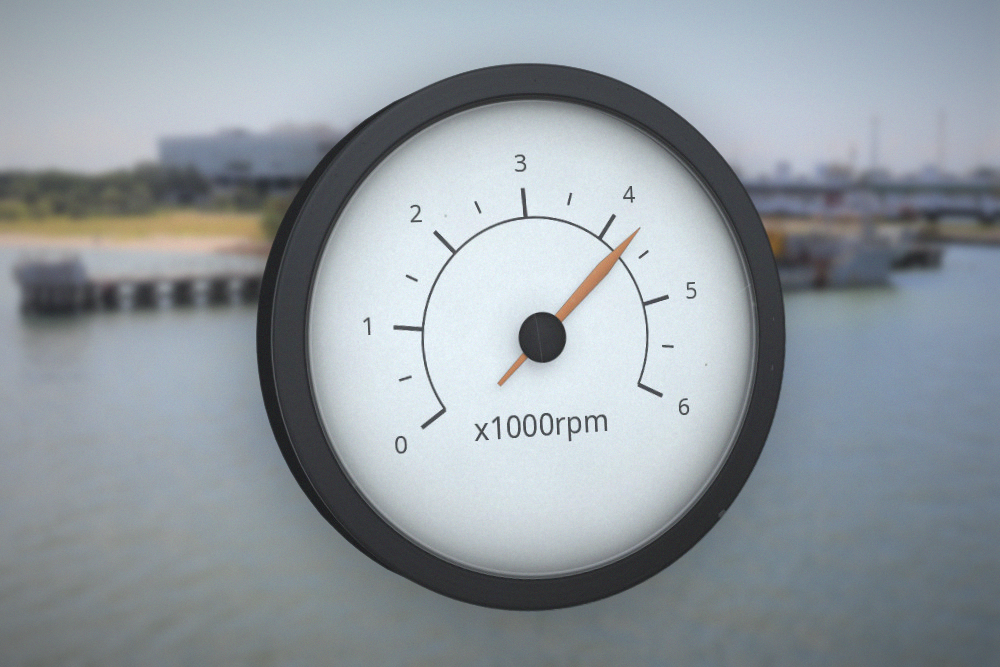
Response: 4250 rpm
